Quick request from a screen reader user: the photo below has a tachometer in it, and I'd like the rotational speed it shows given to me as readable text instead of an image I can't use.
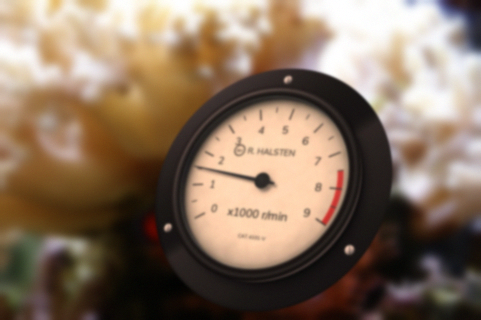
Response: 1500 rpm
